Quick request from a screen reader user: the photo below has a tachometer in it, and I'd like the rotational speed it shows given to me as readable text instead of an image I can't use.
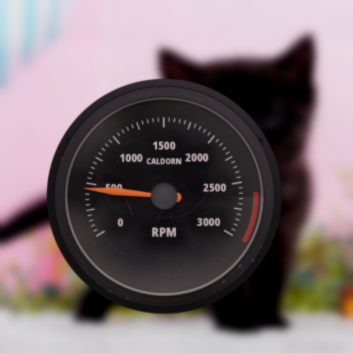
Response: 450 rpm
